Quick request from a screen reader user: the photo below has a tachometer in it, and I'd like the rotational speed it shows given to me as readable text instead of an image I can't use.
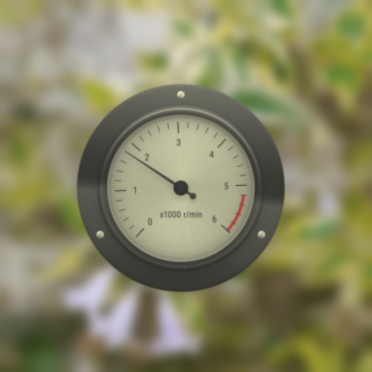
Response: 1800 rpm
